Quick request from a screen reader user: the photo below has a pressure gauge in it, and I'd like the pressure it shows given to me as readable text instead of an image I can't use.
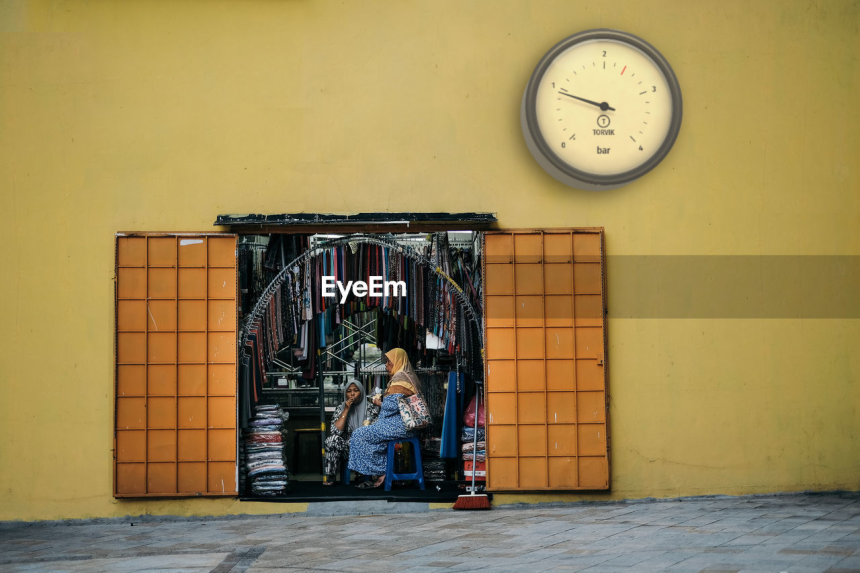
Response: 0.9 bar
